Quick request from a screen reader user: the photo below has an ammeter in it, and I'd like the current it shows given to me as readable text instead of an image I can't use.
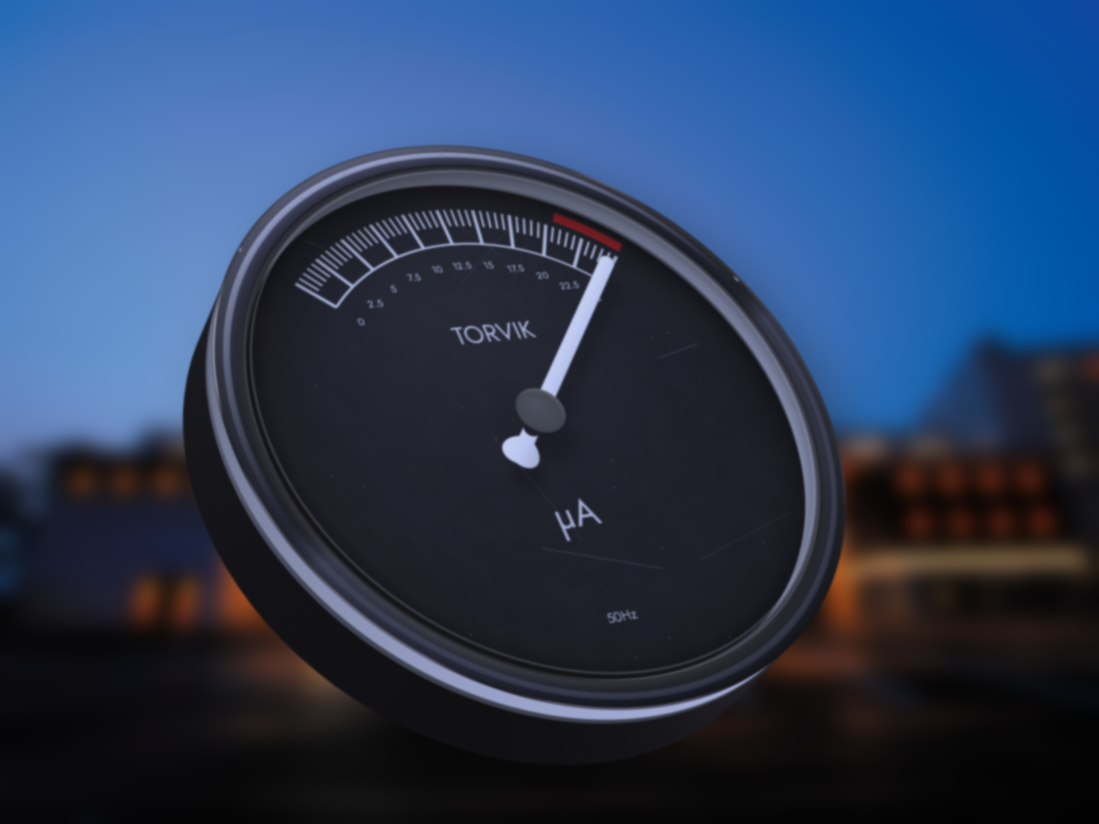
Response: 24.5 µA
